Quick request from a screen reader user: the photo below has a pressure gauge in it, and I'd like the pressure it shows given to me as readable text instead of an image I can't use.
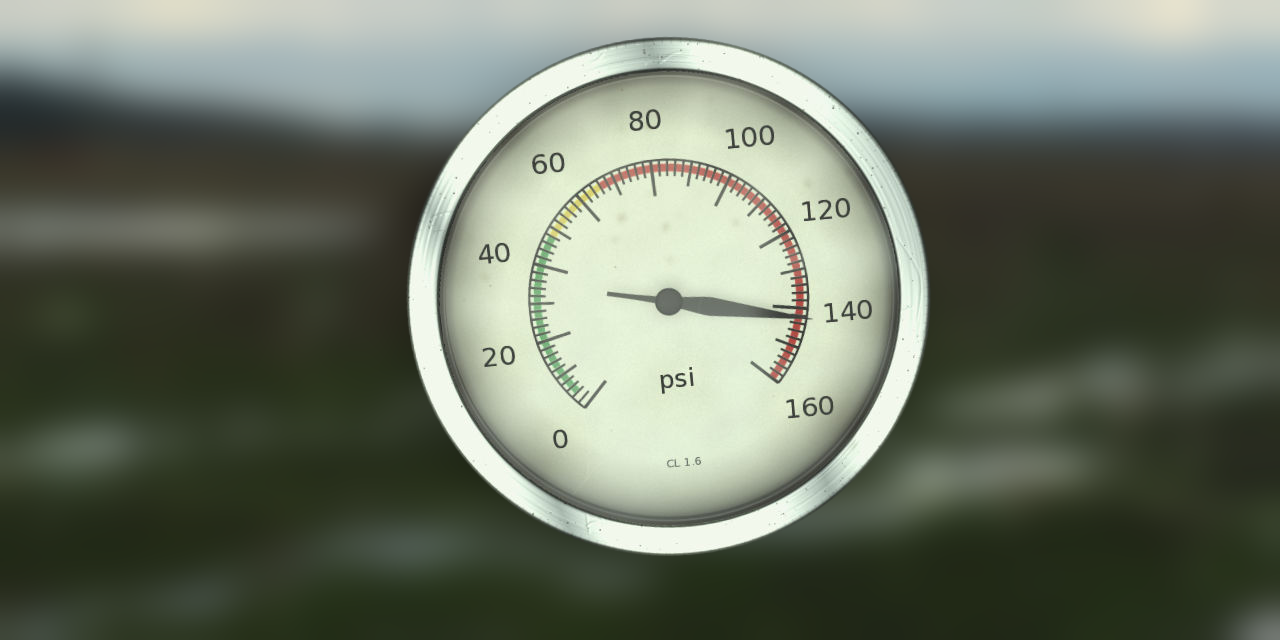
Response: 142 psi
